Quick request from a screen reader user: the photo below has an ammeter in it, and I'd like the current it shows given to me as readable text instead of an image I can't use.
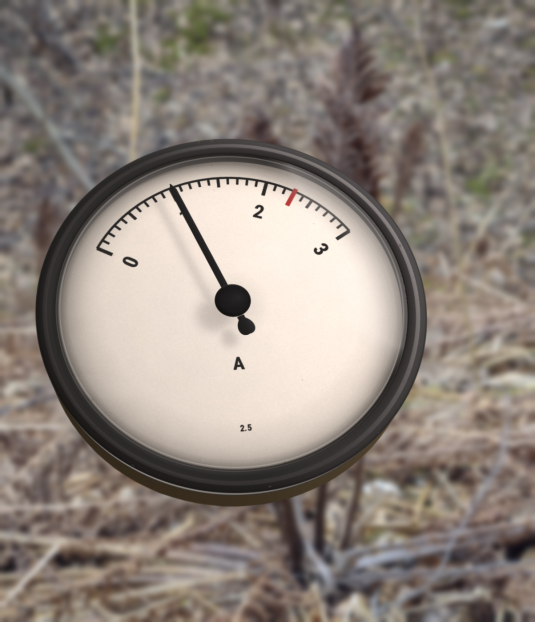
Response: 1 A
